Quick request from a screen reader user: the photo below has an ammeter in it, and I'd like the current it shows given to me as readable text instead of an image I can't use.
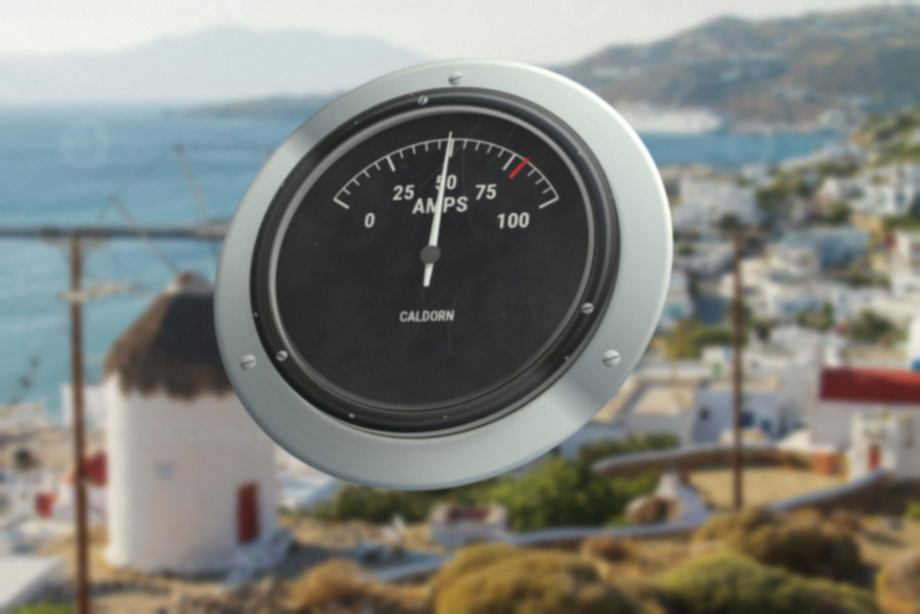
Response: 50 A
